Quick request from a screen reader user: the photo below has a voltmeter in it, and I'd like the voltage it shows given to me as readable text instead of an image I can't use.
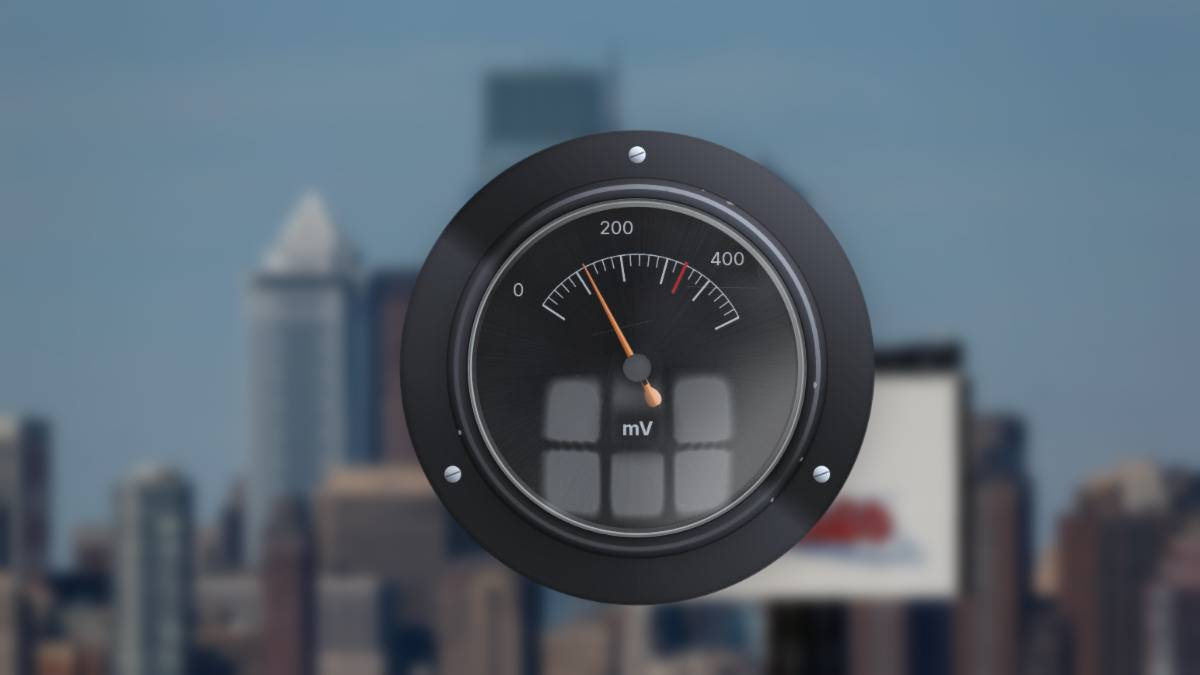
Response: 120 mV
